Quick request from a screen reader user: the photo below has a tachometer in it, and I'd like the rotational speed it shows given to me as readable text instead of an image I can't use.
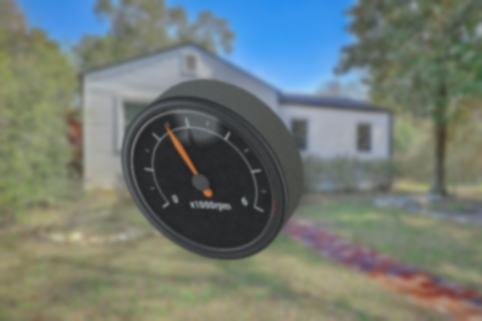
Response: 2500 rpm
